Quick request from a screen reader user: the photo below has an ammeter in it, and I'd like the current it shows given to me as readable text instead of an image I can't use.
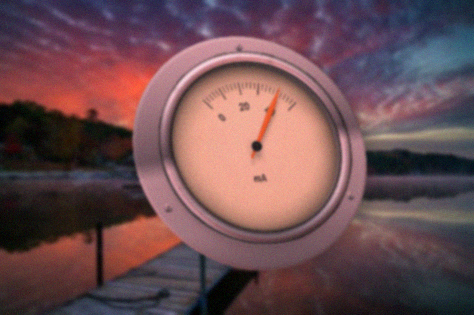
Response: 40 mA
